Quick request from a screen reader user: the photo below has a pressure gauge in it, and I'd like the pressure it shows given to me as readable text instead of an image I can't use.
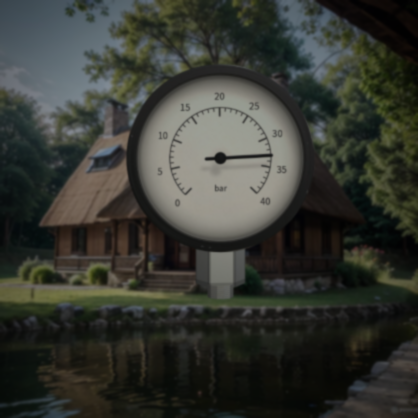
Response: 33 bar
